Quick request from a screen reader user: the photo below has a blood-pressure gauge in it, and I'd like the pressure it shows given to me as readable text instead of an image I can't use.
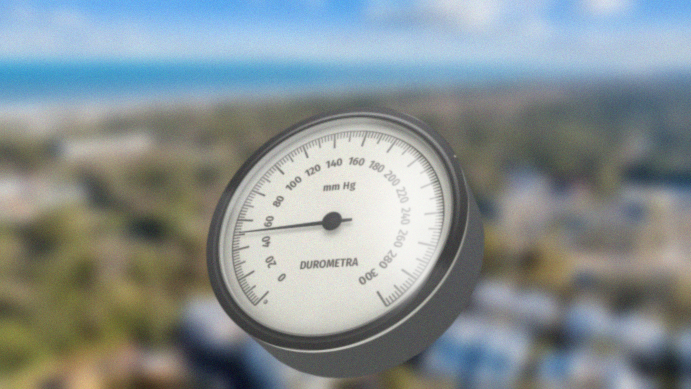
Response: 50 mmHg
